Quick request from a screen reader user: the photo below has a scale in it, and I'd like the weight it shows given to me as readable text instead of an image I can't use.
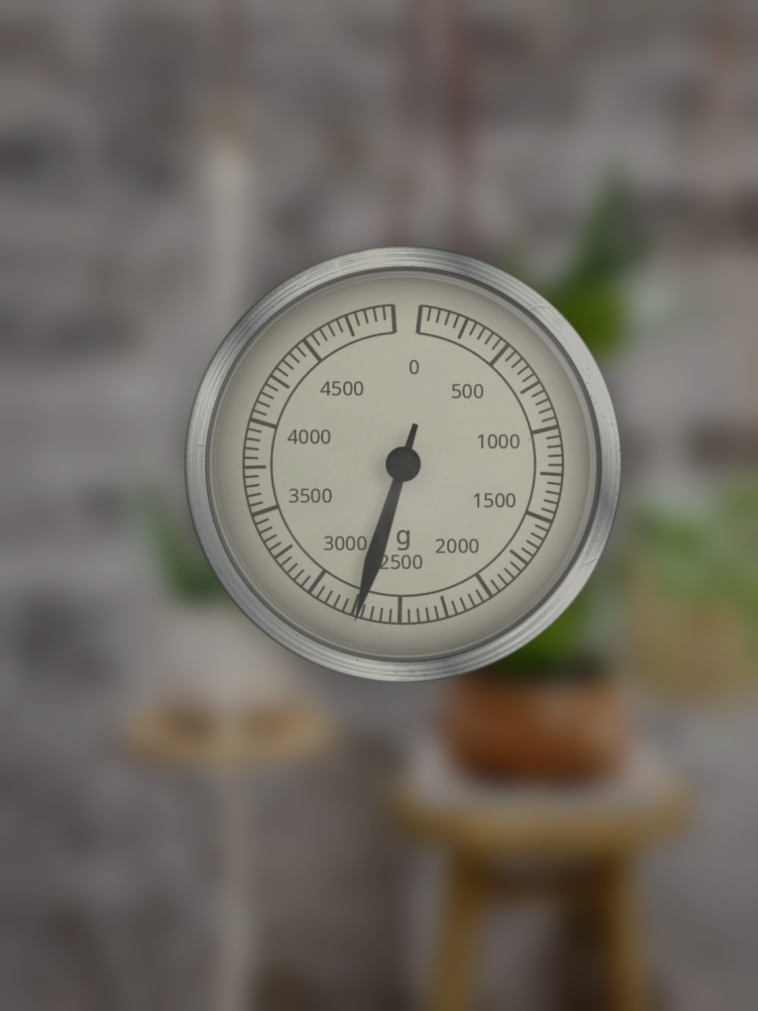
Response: 2725 g
